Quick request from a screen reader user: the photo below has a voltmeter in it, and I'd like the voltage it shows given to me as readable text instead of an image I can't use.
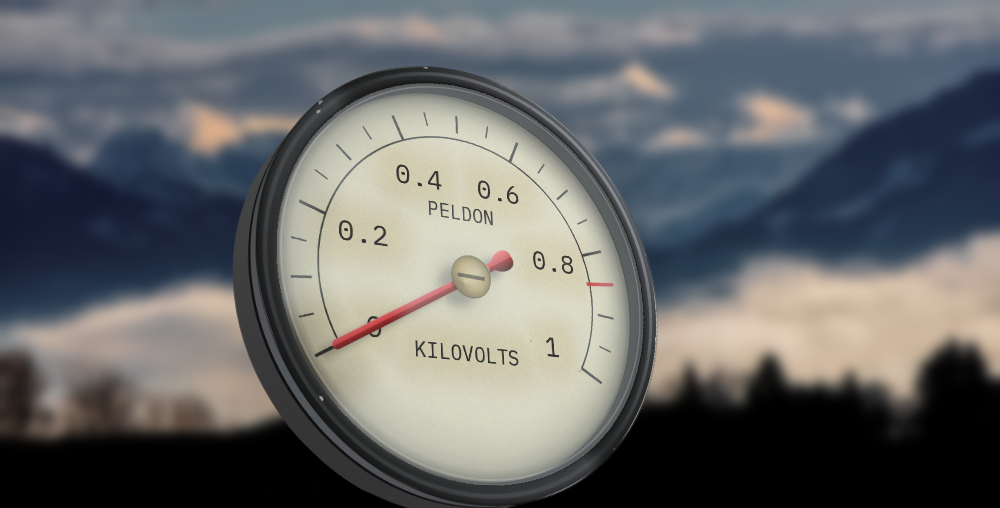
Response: 0 kV
